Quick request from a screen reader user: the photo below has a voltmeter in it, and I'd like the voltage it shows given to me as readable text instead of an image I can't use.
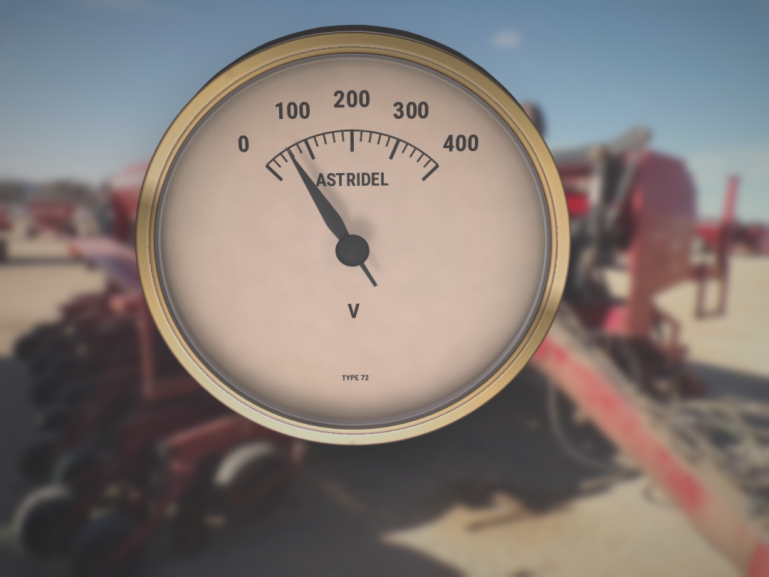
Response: 60 V
